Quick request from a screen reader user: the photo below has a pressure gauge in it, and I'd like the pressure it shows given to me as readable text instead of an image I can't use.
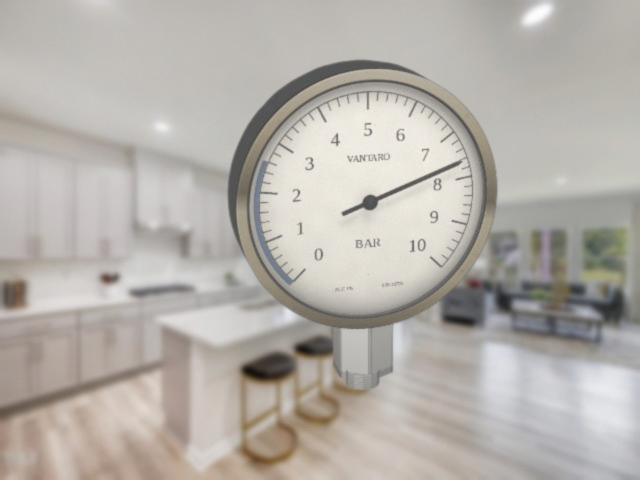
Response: 7.6 bar
